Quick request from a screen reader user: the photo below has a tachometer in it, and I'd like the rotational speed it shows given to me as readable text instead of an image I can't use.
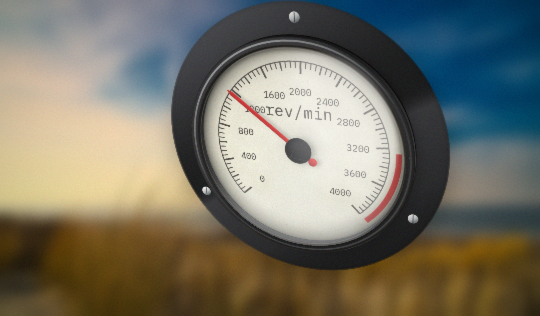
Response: 1200 rpm
